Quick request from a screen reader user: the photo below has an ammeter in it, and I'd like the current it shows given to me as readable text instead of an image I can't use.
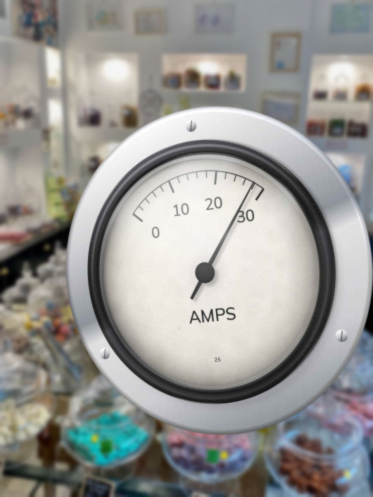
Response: 28 A
